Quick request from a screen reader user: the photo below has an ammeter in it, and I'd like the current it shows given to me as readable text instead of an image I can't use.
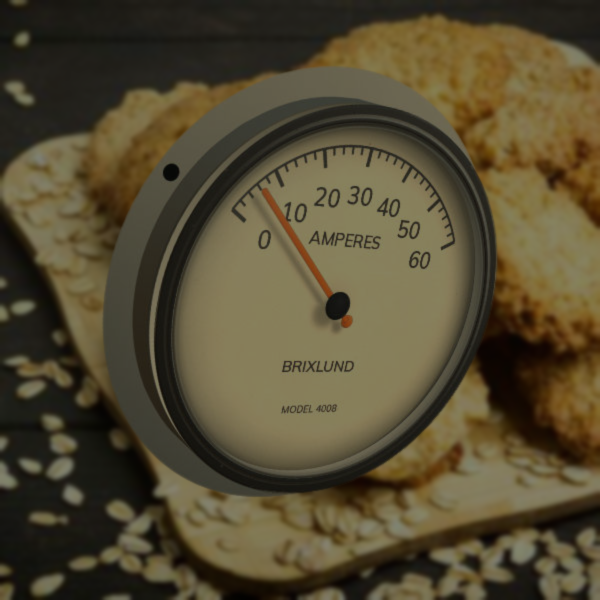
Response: 6 A
